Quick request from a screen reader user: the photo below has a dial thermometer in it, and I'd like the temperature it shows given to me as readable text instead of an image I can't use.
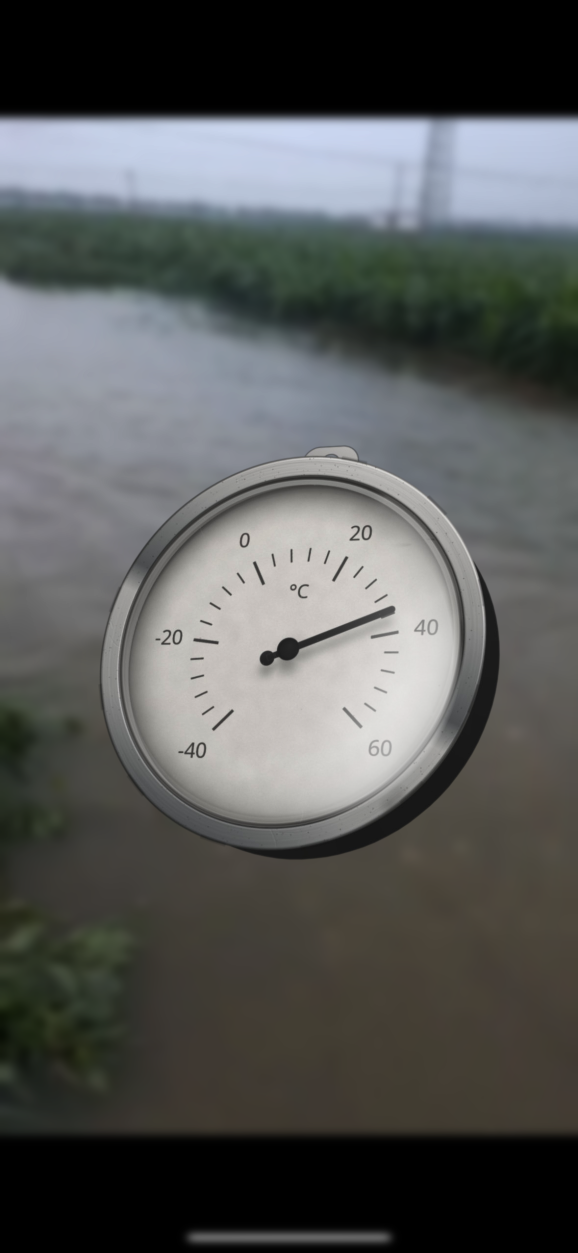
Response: 36 °C
